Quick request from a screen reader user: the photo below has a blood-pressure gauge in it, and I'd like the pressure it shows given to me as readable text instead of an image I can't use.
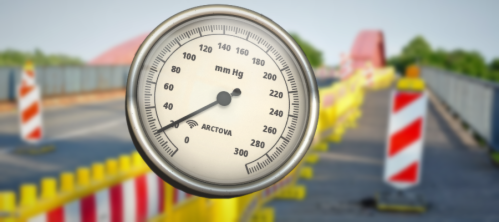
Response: 20 mmHg
